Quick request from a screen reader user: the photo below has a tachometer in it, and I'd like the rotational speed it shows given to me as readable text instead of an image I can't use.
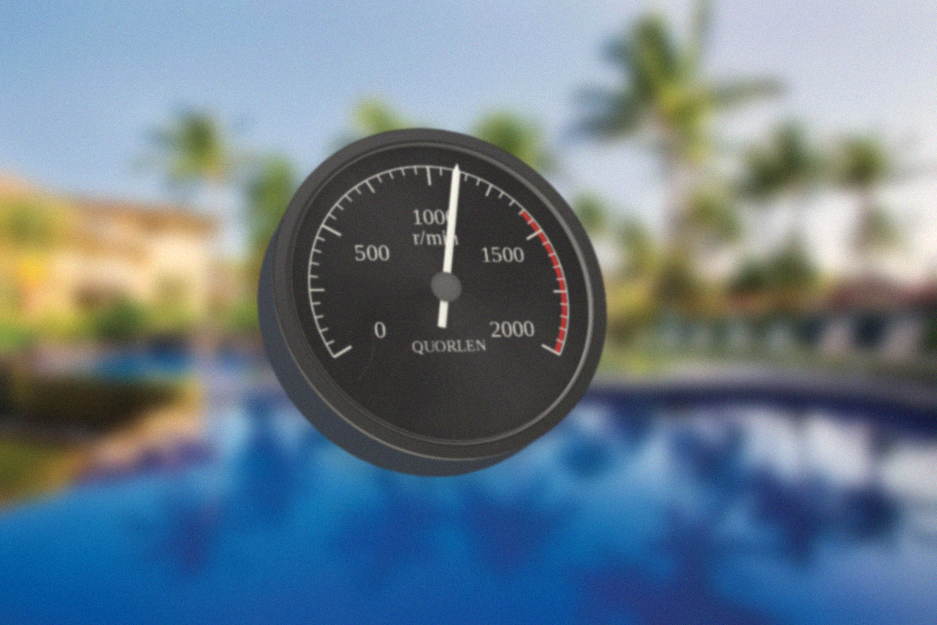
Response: 1100 rpm
